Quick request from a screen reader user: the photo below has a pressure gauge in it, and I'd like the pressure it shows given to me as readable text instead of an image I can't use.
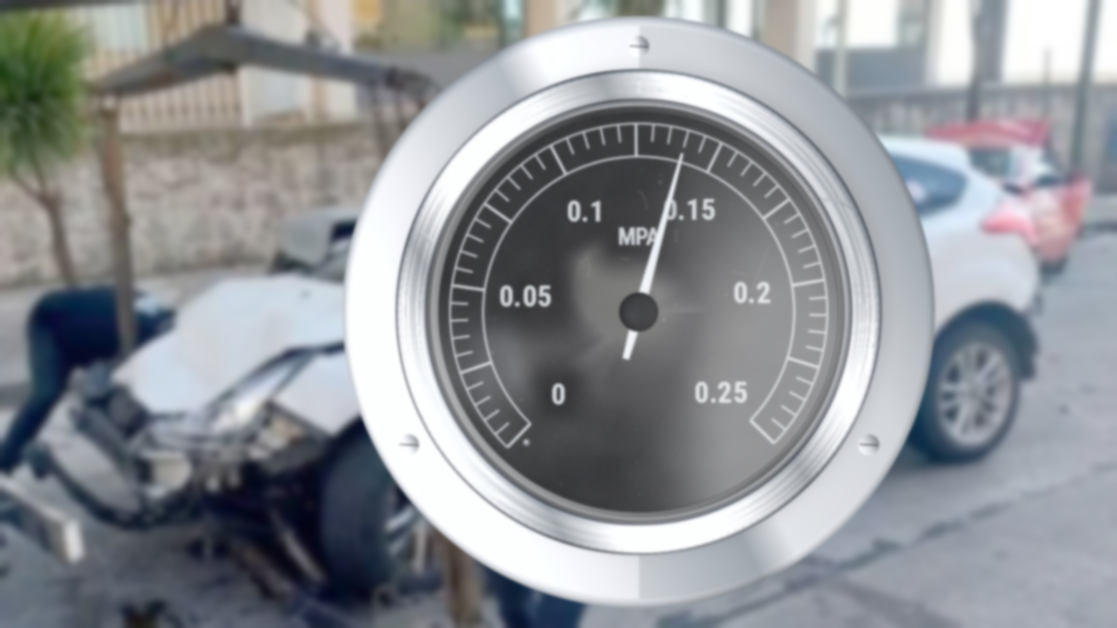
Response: 0.14 MPa
